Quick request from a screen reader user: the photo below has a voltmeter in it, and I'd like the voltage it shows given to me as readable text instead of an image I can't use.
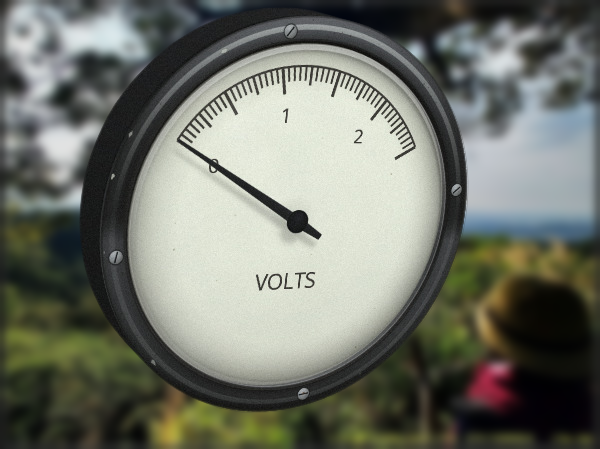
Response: 0 V
